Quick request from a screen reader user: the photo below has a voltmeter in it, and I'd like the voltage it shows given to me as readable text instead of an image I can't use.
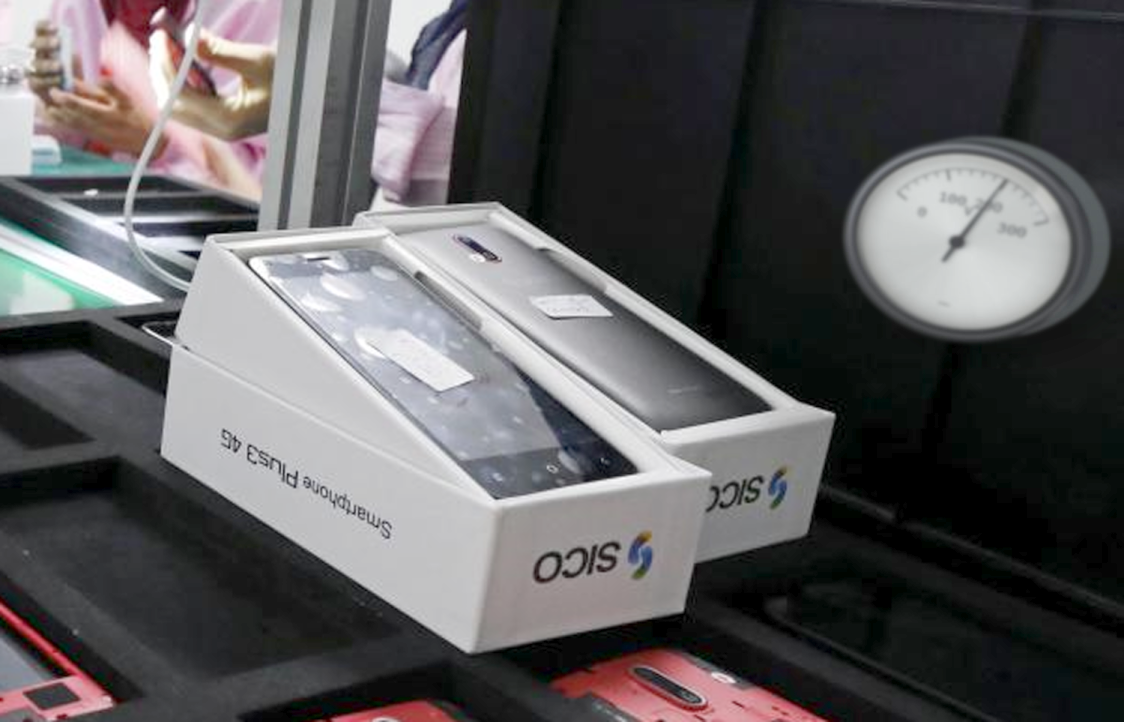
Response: 200 V
